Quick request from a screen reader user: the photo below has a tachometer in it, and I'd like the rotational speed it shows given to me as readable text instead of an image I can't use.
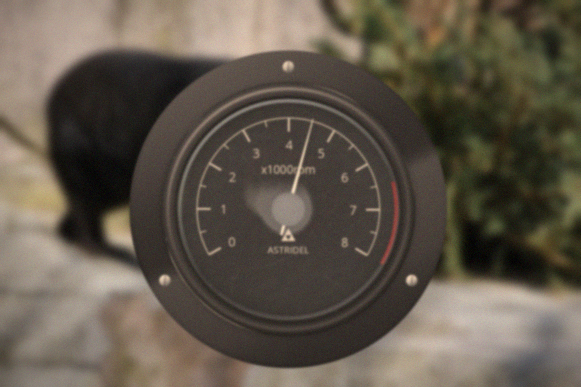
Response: 4500 rpm
